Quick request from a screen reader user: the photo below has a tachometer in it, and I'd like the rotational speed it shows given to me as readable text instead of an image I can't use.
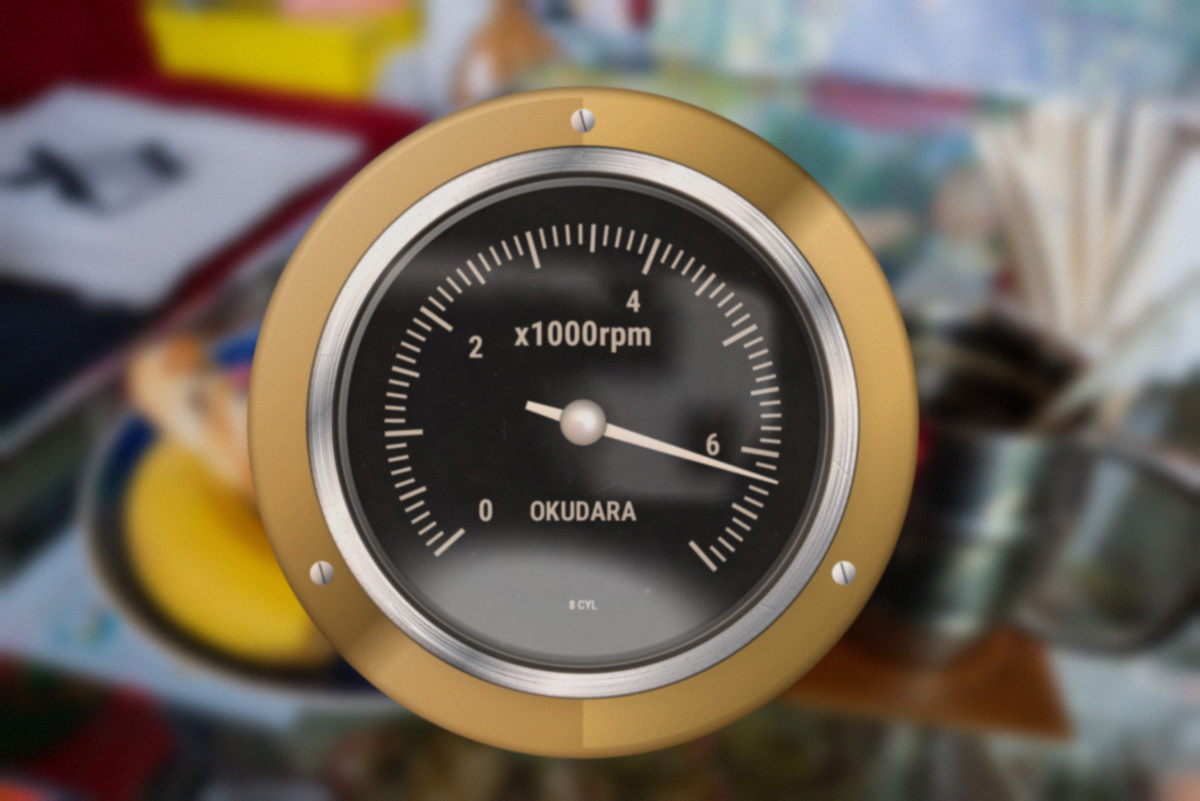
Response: 6200 rpm
